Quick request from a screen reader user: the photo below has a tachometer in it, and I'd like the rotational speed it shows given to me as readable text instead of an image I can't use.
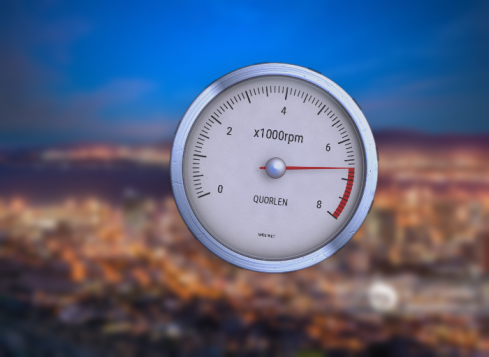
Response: 6700 rpm
